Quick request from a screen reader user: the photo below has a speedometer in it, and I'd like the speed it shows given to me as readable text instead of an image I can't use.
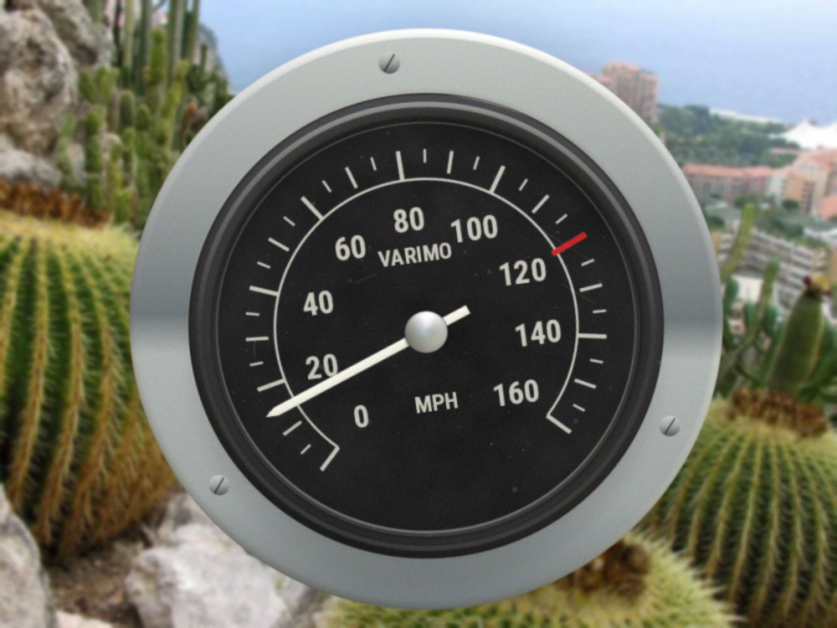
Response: 15 mph
